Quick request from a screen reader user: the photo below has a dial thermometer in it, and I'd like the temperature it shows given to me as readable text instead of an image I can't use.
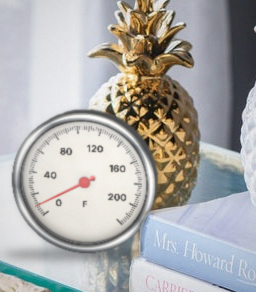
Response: 10 °F
